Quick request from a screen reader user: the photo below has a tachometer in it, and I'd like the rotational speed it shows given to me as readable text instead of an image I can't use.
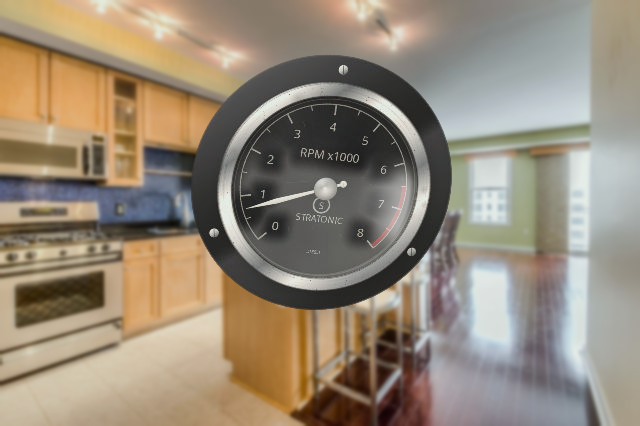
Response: 750 rpm
